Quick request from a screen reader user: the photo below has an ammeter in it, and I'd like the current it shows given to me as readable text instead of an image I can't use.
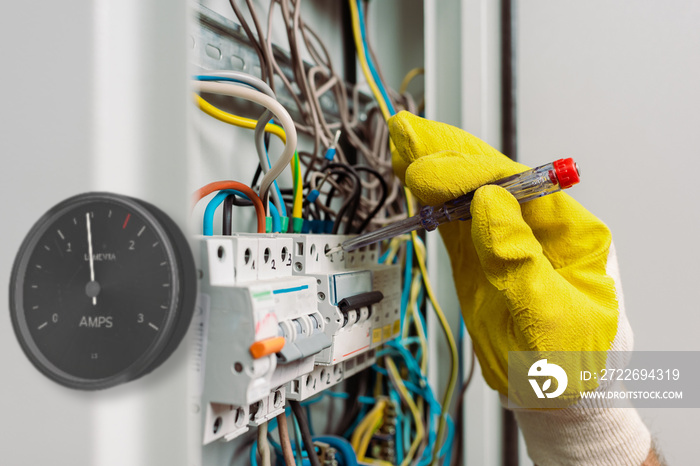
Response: 1.4 A
